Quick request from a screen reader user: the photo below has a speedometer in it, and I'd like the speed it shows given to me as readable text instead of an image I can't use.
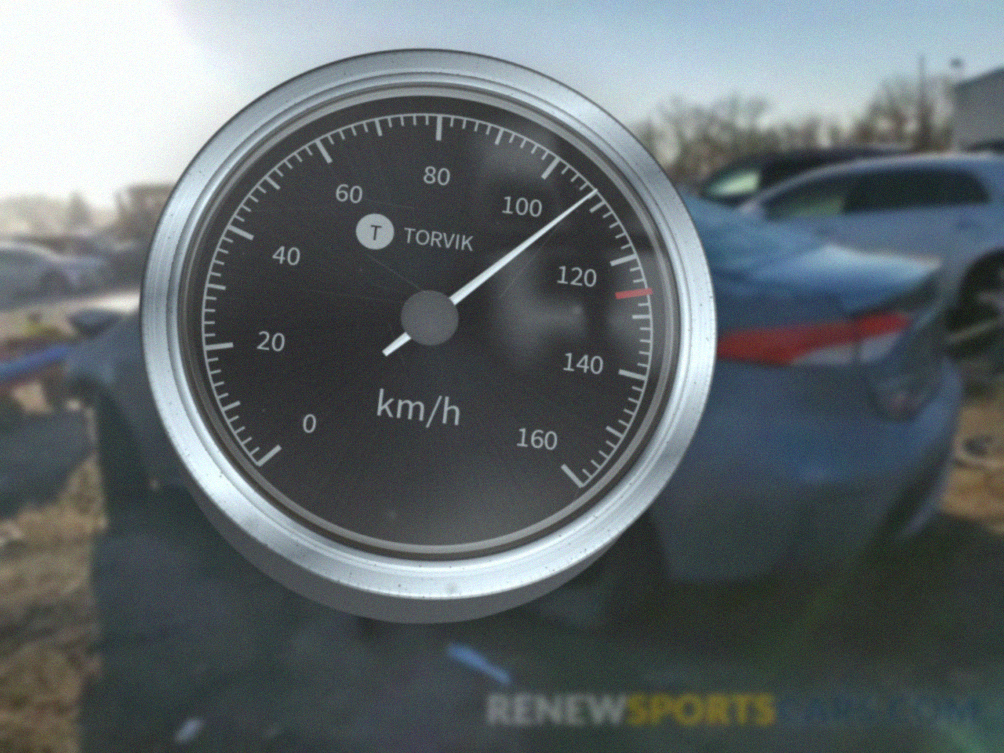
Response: 108 km/h
